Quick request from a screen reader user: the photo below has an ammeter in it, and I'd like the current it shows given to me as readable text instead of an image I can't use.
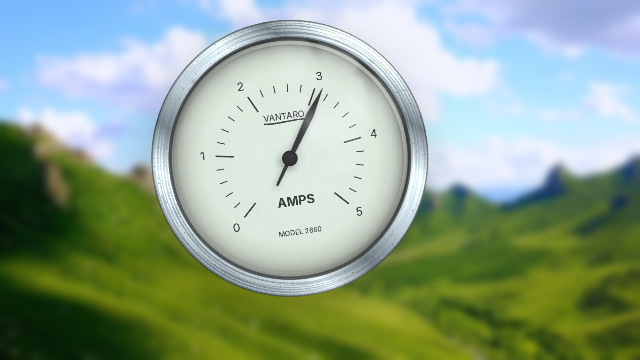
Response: 3.1 A
